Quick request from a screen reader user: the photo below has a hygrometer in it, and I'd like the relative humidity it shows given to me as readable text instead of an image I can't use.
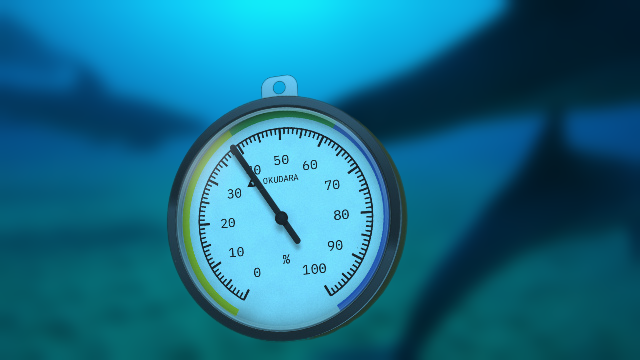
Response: 39 %
